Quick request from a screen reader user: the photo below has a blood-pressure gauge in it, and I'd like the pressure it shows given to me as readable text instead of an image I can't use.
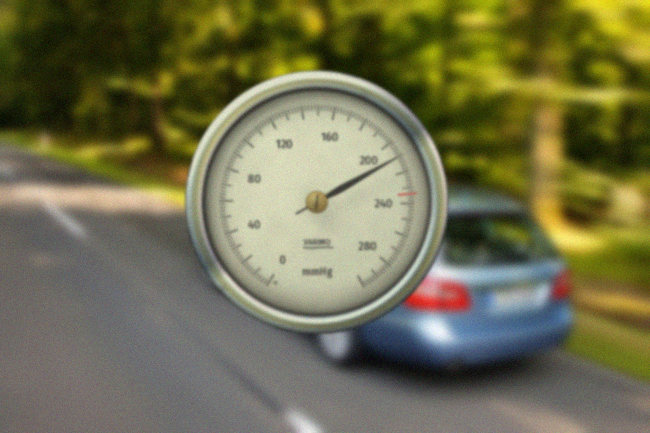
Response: 210 mmHg
